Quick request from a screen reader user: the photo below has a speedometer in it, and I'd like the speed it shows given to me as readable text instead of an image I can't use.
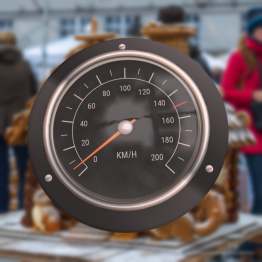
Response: 5 km/h
